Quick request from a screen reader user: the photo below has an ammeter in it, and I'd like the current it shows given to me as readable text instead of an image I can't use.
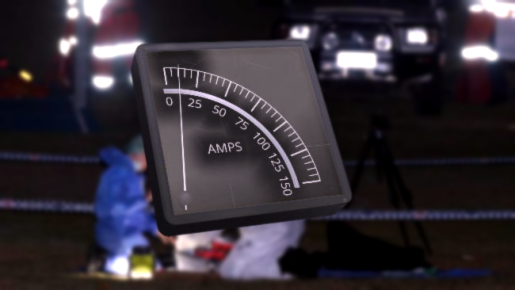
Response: 10 A
